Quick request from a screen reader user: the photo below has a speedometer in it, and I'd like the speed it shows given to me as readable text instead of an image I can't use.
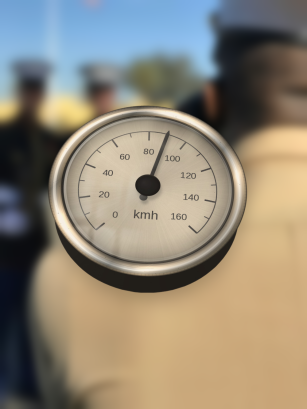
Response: 90 km/h
